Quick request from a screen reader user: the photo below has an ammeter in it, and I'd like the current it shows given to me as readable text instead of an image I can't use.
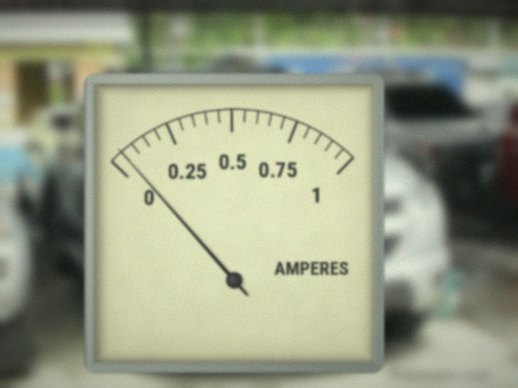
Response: 0.05 A
